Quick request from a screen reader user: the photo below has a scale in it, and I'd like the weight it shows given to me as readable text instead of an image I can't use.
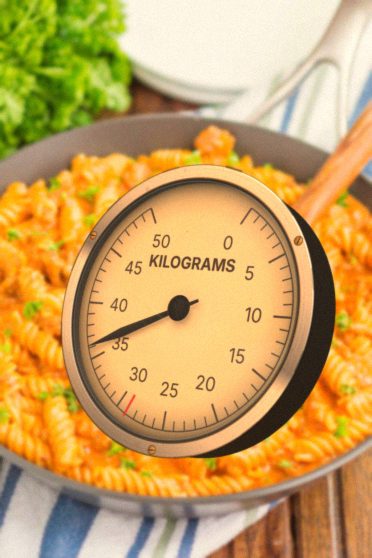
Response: 36 kg
